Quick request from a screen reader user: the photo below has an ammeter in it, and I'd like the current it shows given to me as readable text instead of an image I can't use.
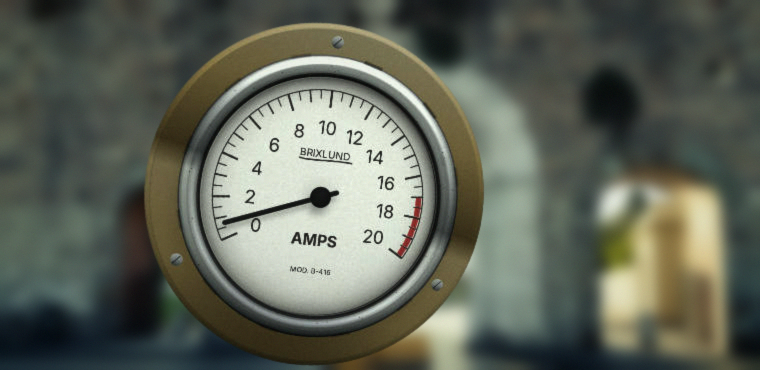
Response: 0.75 A
